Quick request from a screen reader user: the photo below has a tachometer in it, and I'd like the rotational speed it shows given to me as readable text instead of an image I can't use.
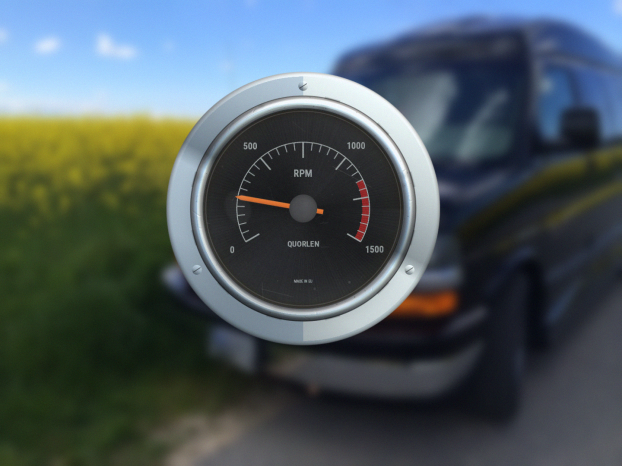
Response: 250 rpm
